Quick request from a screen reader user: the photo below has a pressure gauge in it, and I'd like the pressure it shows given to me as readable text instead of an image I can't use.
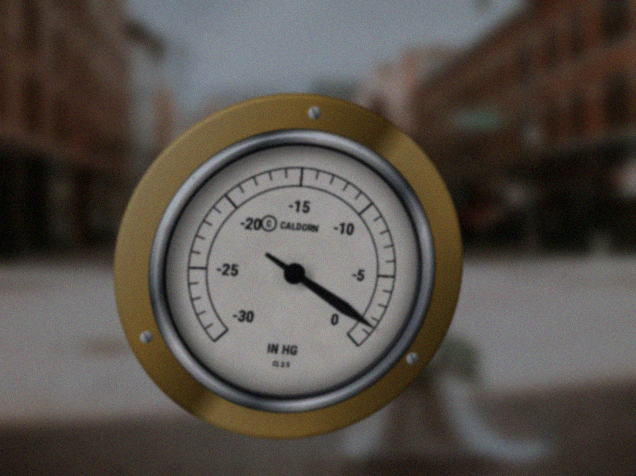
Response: -1.5 inHg
